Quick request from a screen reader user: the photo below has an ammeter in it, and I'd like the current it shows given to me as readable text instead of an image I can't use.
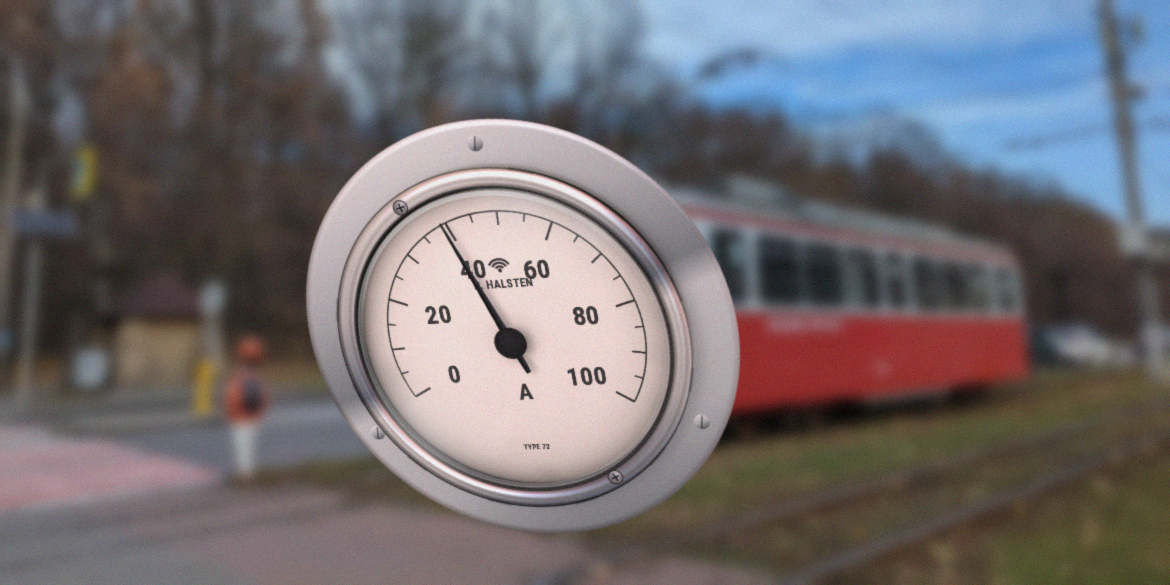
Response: 40 A
